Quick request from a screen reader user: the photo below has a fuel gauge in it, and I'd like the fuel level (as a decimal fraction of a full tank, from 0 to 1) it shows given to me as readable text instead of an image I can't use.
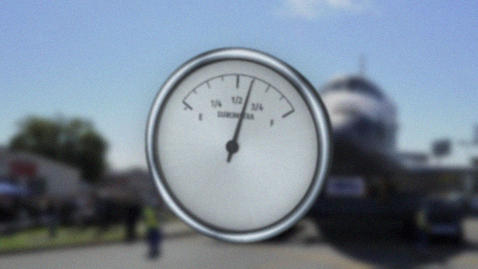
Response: 0.625
